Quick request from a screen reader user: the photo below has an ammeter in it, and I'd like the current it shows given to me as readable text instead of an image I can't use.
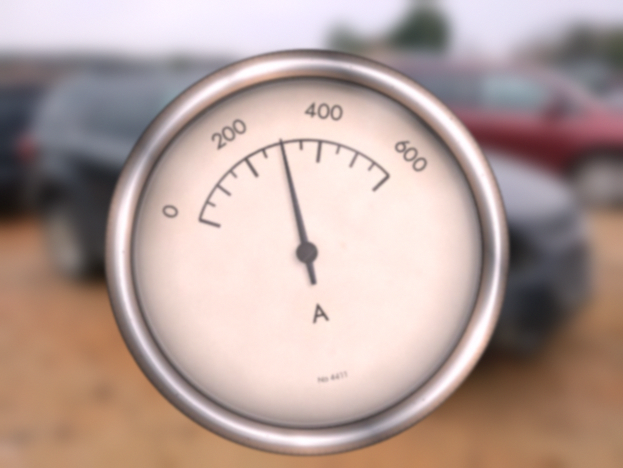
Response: 300 A
